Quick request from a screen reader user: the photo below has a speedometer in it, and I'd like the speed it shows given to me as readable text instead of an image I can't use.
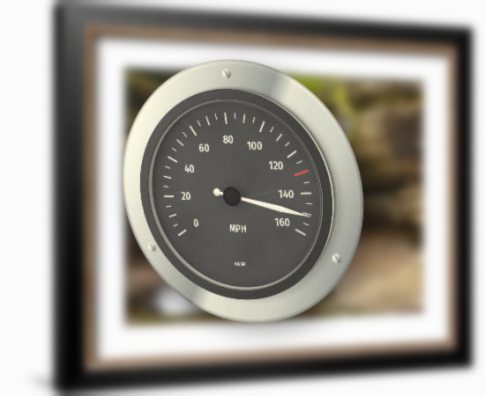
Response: 150 mph
